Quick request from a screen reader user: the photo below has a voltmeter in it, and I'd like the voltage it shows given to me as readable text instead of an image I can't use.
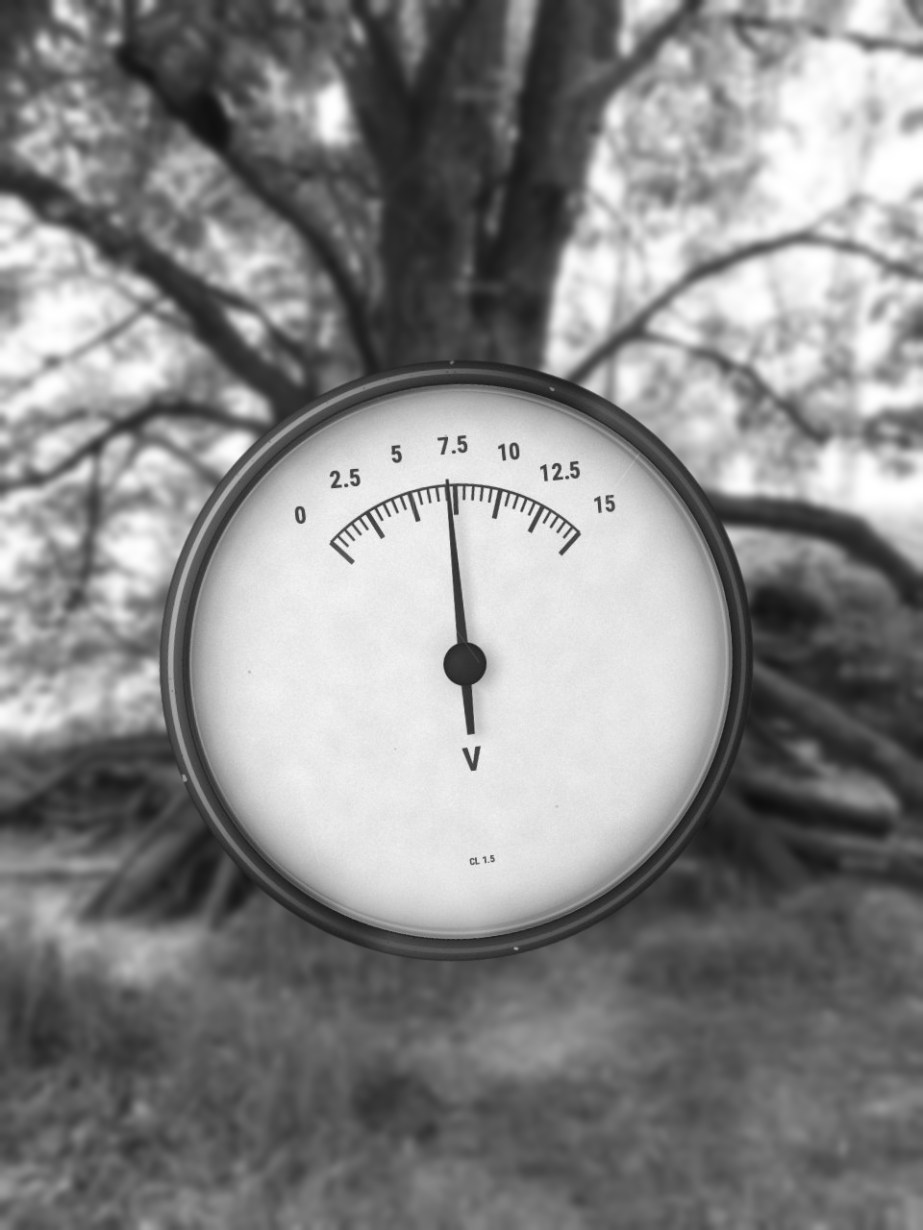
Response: 7 V
